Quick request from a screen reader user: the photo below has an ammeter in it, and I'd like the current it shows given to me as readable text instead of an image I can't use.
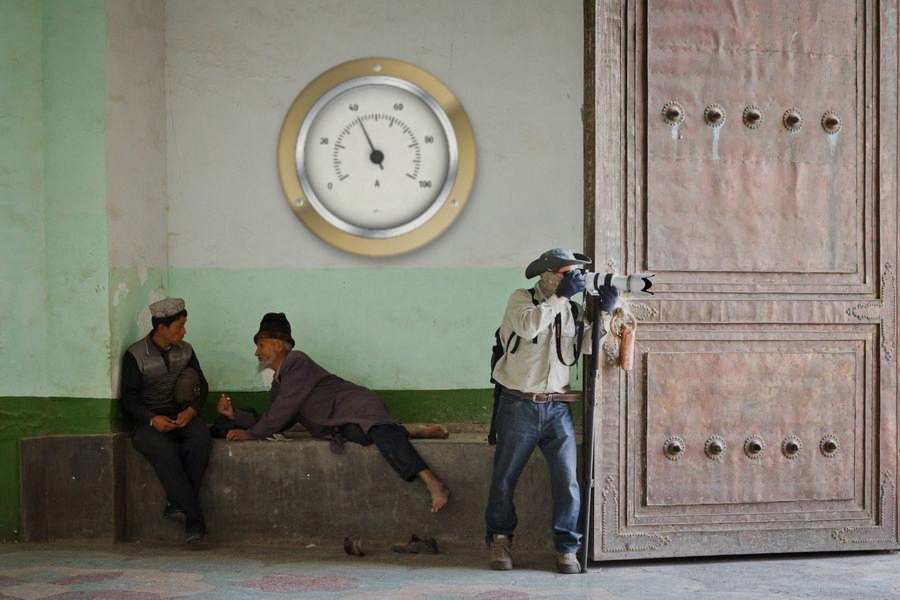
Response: 40 A
